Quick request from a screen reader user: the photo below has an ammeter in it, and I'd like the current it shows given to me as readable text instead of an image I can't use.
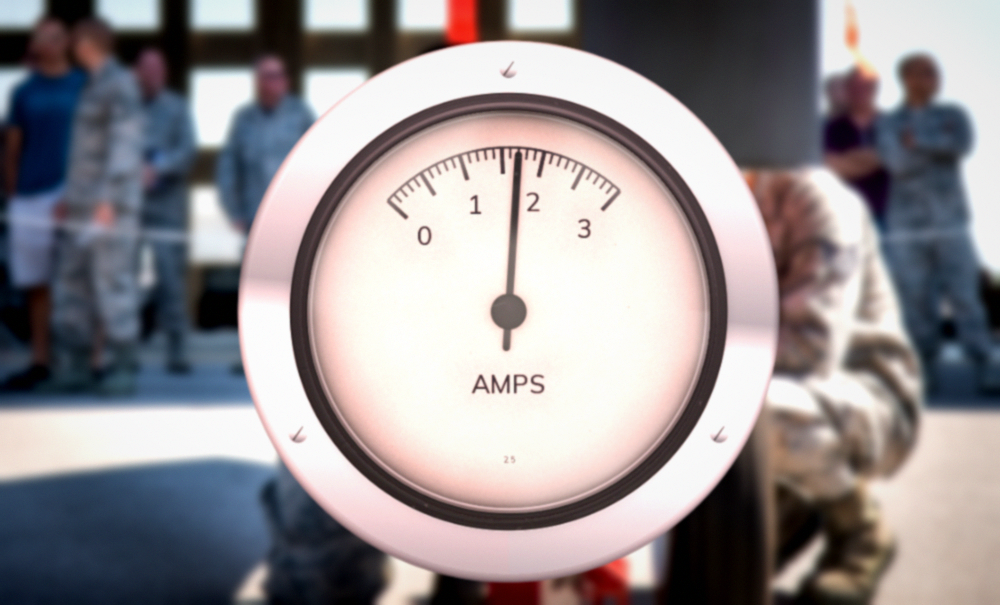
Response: 1.7 A
